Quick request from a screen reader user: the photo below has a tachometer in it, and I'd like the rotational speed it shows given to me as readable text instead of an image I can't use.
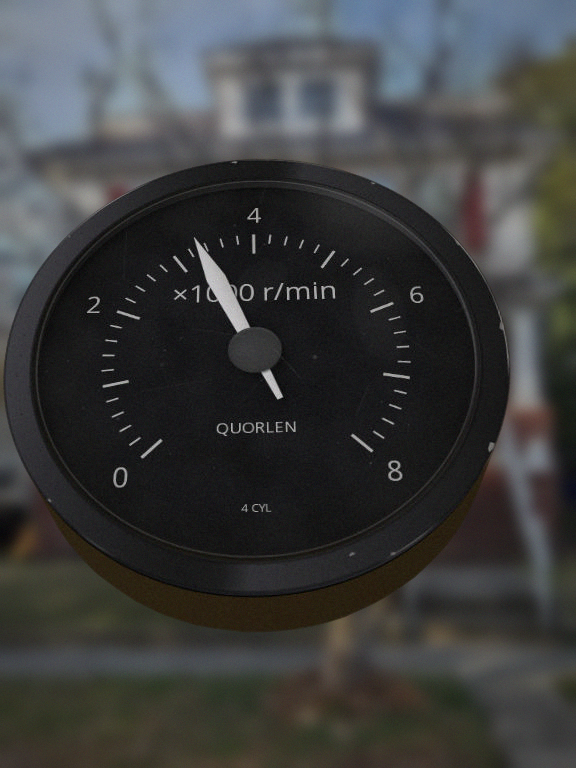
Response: 3300 rpm
